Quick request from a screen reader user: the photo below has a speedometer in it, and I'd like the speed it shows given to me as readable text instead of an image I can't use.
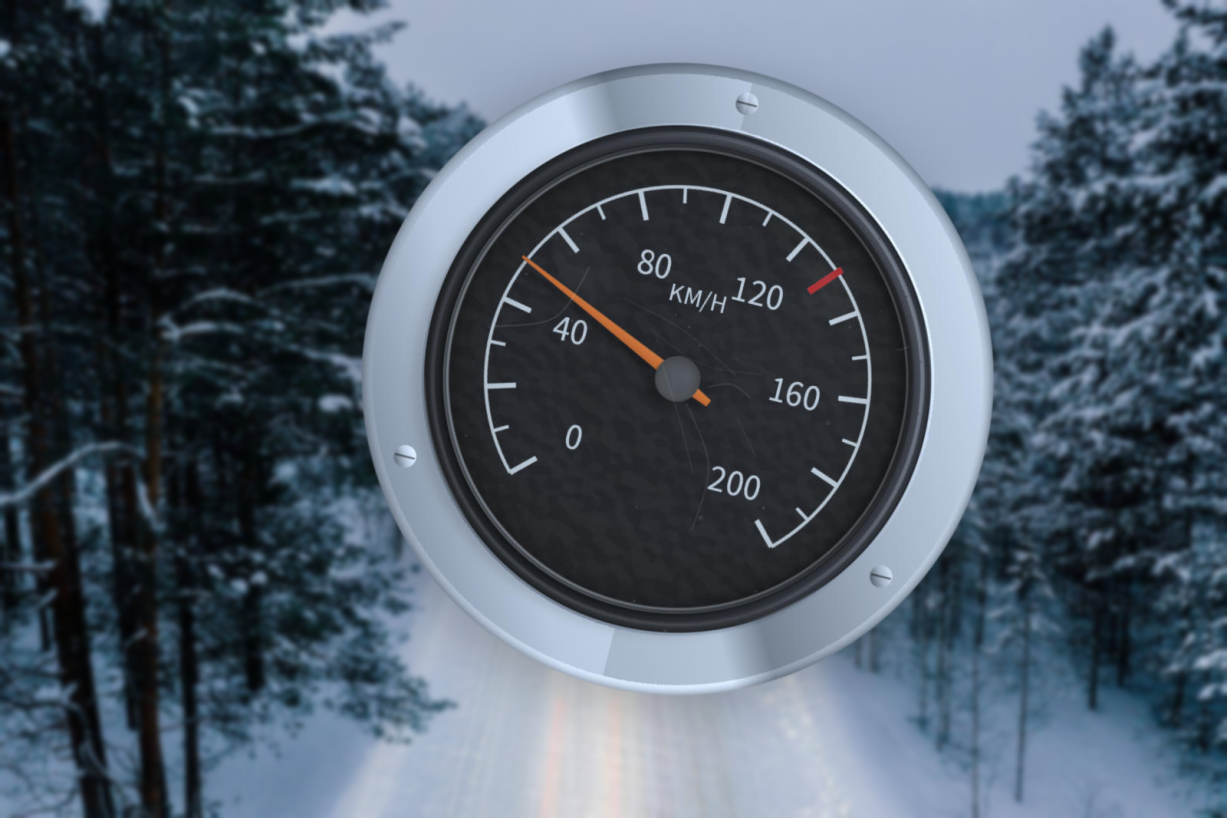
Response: 50 km/h
